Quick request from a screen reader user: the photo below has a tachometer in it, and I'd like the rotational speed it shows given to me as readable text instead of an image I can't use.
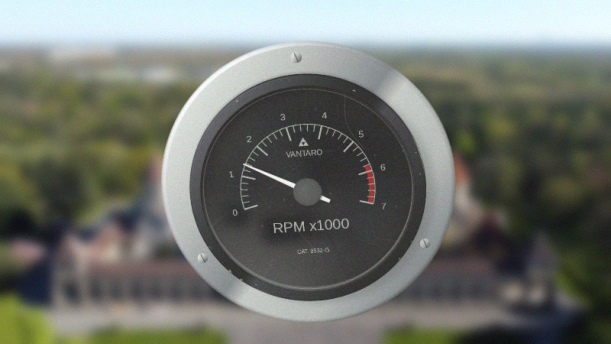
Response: 1400 rpm
